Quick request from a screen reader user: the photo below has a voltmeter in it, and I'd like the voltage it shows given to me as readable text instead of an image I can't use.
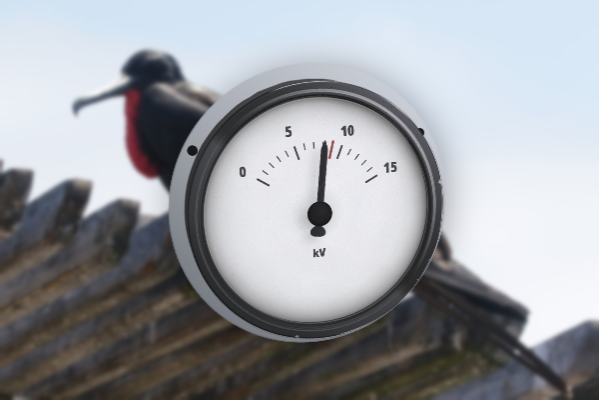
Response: 8 kV
